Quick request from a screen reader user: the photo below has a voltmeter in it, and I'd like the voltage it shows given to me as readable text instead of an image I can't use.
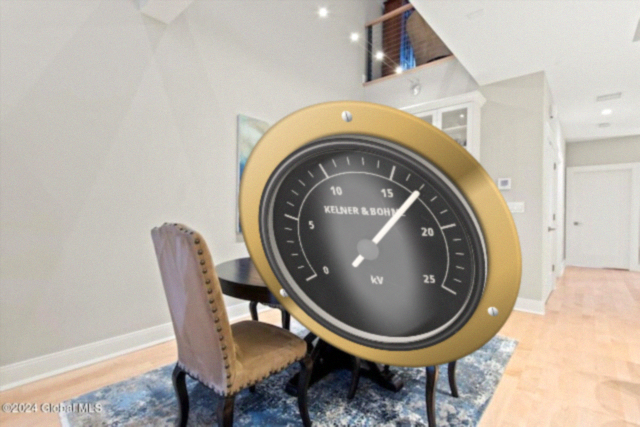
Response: 17 kV
